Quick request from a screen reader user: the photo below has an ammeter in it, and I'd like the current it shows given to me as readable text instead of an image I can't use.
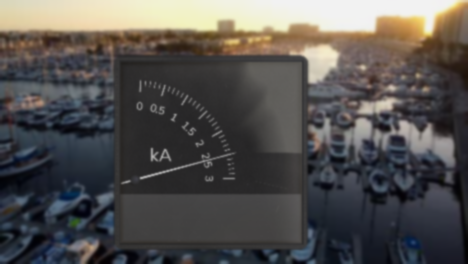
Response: 2.5 kA
